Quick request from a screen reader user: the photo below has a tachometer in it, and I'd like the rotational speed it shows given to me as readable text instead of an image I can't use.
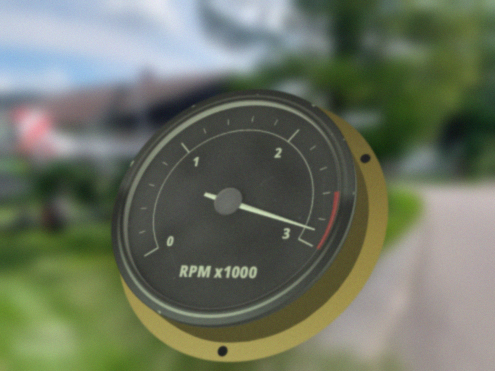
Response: 2900 rpm
